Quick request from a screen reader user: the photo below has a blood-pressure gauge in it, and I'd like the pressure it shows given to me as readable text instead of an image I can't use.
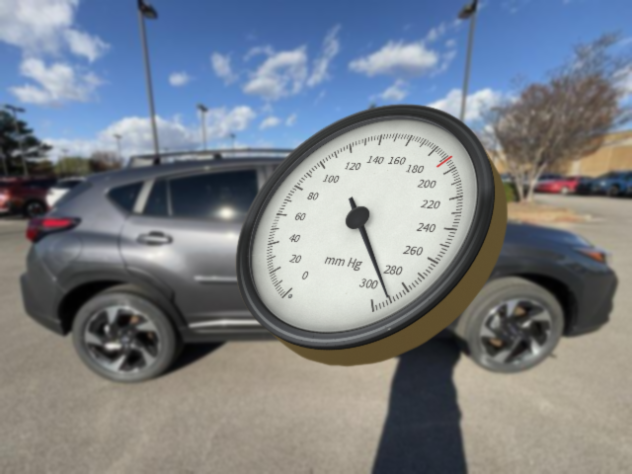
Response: 290 mmHg
